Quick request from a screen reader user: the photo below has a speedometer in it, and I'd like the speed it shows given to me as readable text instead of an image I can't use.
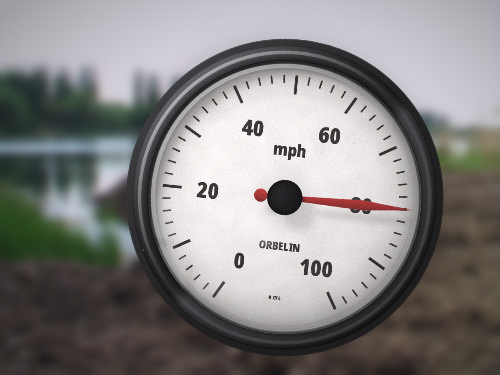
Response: 80 mph
